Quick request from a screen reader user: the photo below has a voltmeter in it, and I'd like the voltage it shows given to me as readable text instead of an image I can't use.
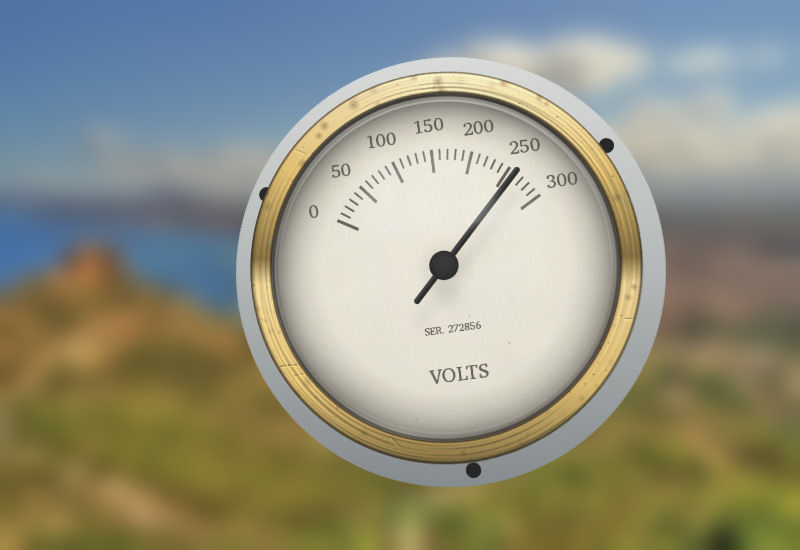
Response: 260 V
